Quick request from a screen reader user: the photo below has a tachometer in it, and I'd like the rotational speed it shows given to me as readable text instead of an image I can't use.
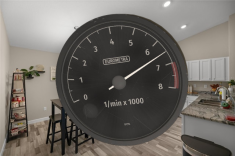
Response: 6500 rpm
